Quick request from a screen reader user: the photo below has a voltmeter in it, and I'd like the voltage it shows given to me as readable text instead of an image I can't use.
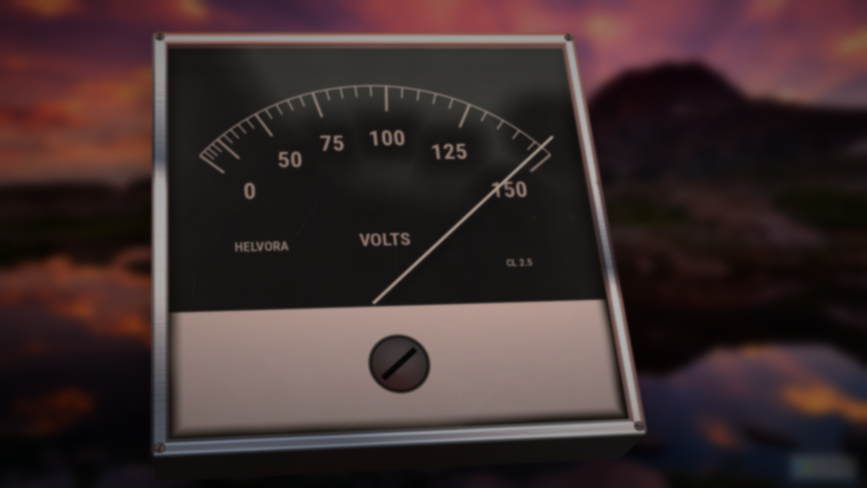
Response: 147.5 V
